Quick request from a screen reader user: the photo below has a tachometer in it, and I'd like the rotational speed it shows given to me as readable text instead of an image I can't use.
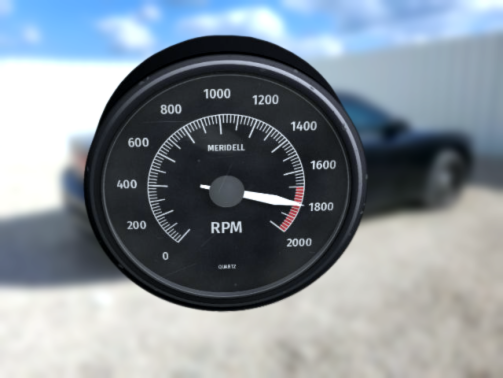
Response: 1800 rpm
